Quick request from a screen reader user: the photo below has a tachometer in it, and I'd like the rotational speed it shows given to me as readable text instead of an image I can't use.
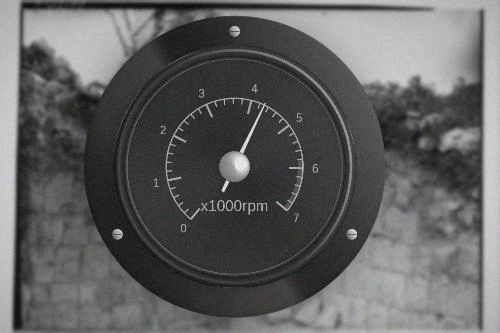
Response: 4300 rpm
